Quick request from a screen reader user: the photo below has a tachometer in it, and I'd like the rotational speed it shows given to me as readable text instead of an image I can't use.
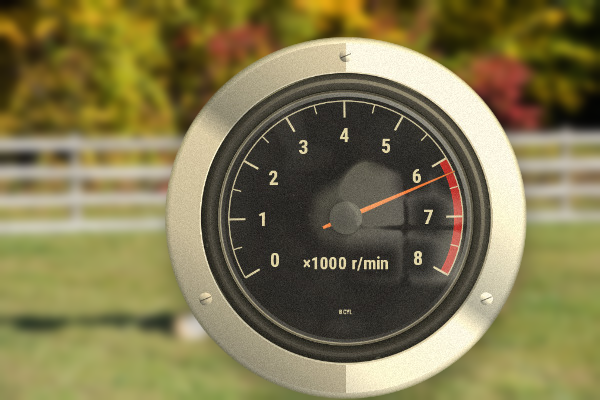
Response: 6250 rpm
